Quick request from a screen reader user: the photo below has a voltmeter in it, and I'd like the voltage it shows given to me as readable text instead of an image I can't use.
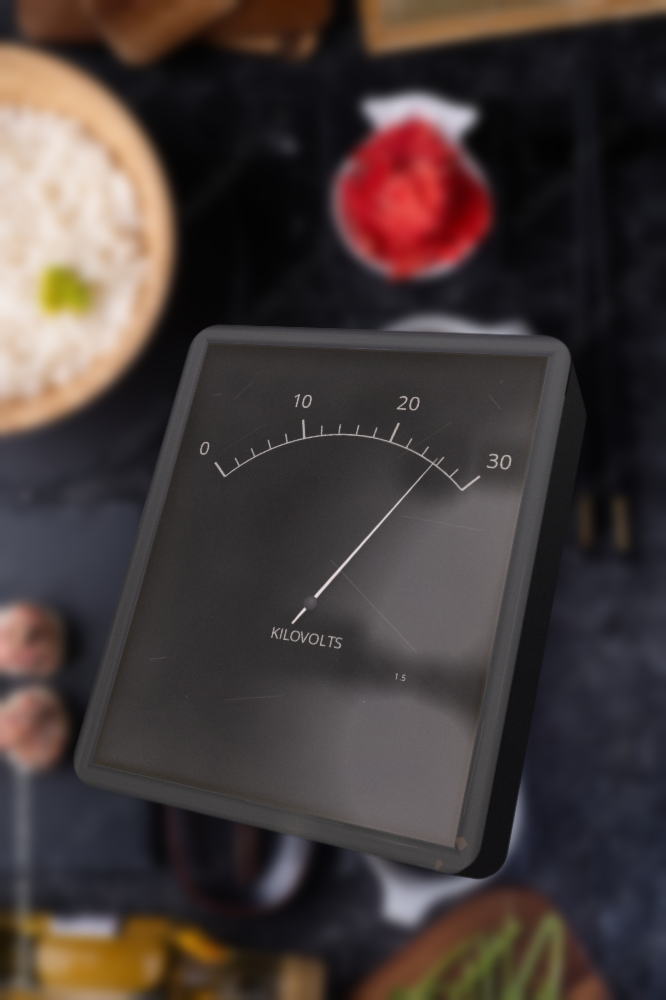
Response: 26 kV
